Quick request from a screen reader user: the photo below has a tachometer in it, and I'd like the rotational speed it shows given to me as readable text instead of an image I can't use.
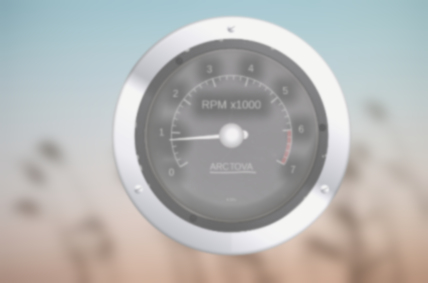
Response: 800 rpm
